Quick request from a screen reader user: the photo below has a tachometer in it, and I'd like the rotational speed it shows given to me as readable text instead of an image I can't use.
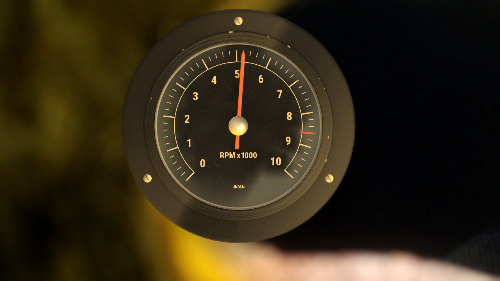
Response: 5200 rpm
